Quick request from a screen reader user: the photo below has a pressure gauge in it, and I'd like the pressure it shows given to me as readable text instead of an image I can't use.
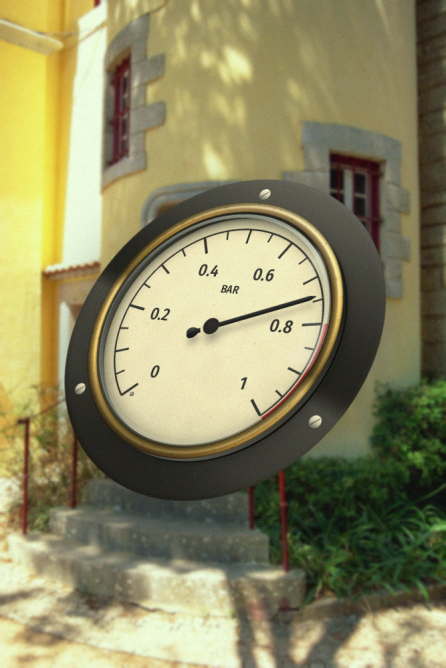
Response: 0.75 bar
